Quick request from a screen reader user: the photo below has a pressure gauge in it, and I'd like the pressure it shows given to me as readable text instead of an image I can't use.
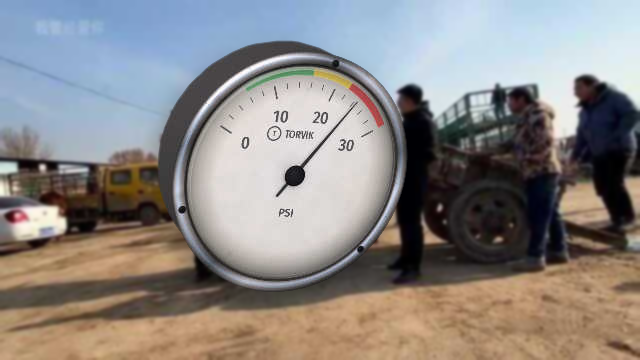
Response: 24 psi
